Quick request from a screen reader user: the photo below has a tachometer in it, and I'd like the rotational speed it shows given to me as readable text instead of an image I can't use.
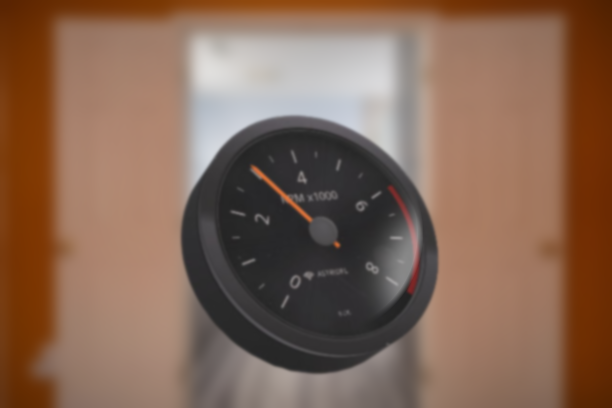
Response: 3000 rpm
